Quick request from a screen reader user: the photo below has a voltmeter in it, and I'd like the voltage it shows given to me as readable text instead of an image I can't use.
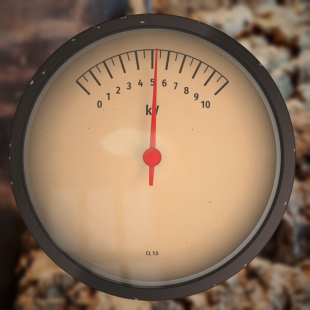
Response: 5.25 kV
